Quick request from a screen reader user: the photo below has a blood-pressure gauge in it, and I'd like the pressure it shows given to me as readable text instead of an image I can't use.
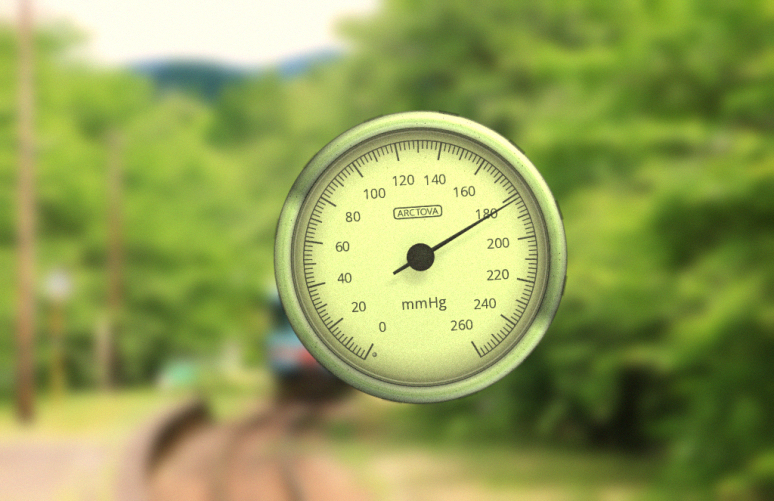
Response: 182 mmHg
